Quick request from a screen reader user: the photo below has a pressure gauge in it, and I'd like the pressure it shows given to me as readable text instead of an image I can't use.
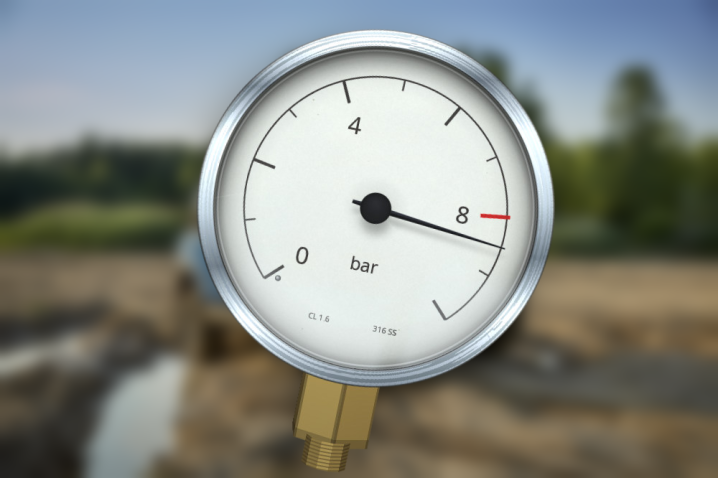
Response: 8.5 bar
